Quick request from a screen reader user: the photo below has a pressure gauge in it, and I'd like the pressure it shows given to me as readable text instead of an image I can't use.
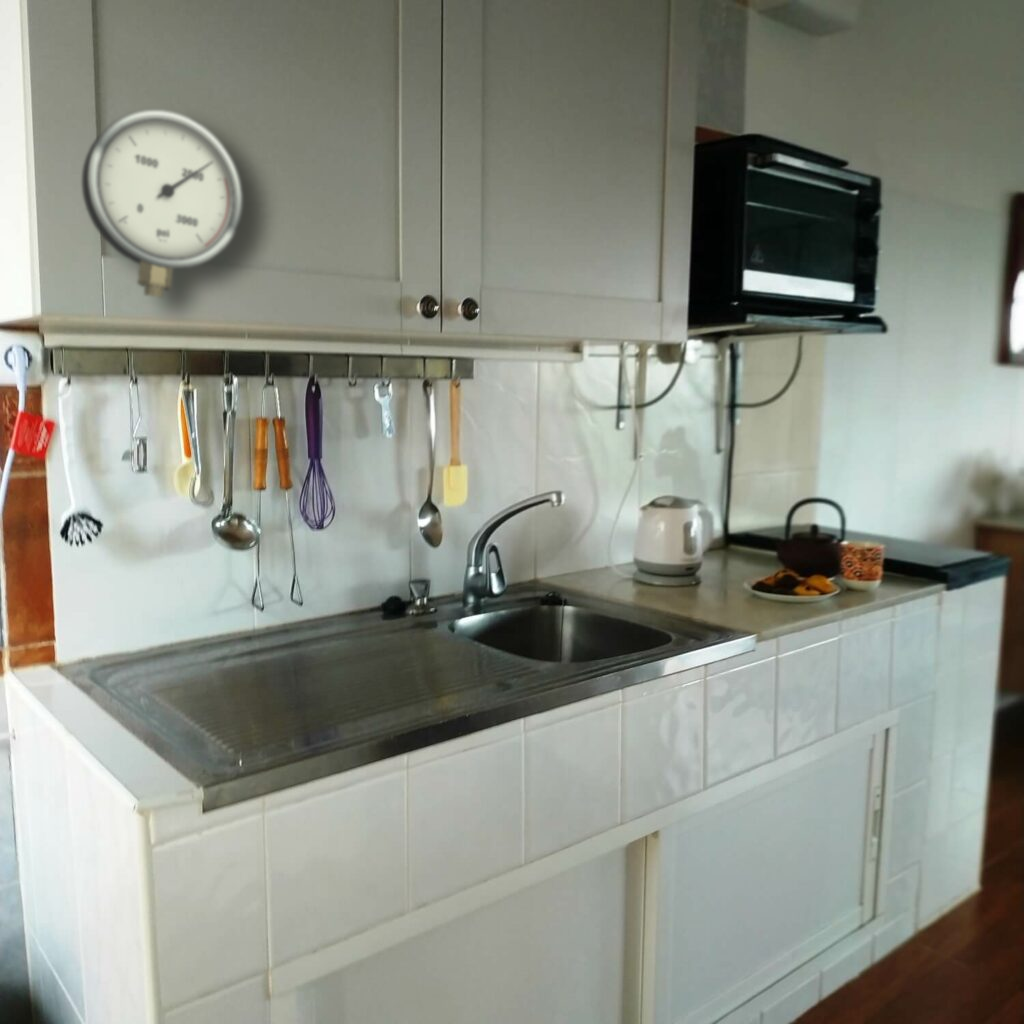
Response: 2000 psi
